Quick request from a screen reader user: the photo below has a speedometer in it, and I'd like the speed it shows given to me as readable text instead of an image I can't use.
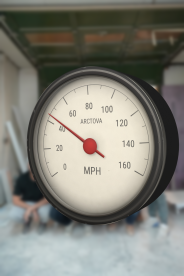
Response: 45 mph
